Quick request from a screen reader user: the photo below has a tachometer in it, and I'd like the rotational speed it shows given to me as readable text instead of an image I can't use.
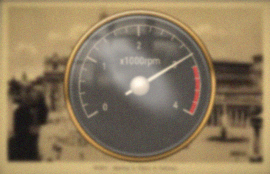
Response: 3000 rpm
